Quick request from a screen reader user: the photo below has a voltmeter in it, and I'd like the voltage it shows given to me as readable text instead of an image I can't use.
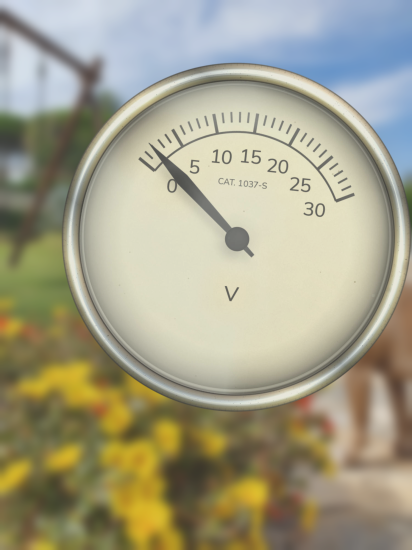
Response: 2 V
